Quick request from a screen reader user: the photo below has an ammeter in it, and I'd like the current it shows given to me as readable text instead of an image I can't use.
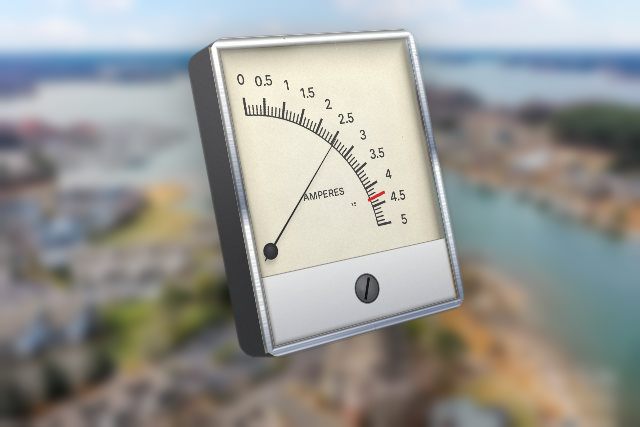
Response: 2.5 A
